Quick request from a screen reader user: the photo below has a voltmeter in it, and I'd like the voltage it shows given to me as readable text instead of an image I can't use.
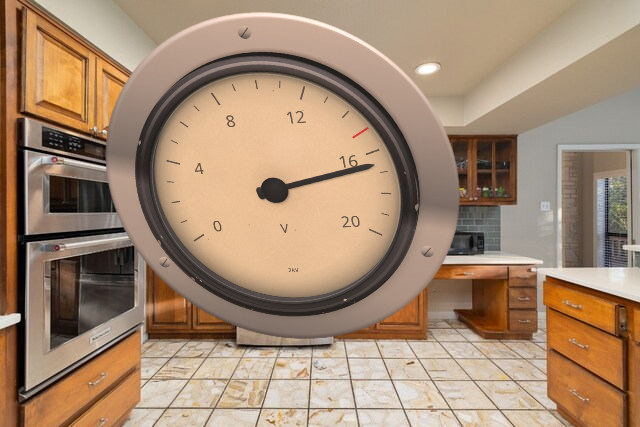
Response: 16.5 V
